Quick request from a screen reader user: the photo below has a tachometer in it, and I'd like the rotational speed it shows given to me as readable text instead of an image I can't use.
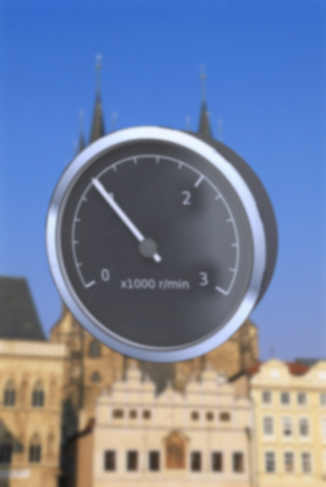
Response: 1000 rpm
